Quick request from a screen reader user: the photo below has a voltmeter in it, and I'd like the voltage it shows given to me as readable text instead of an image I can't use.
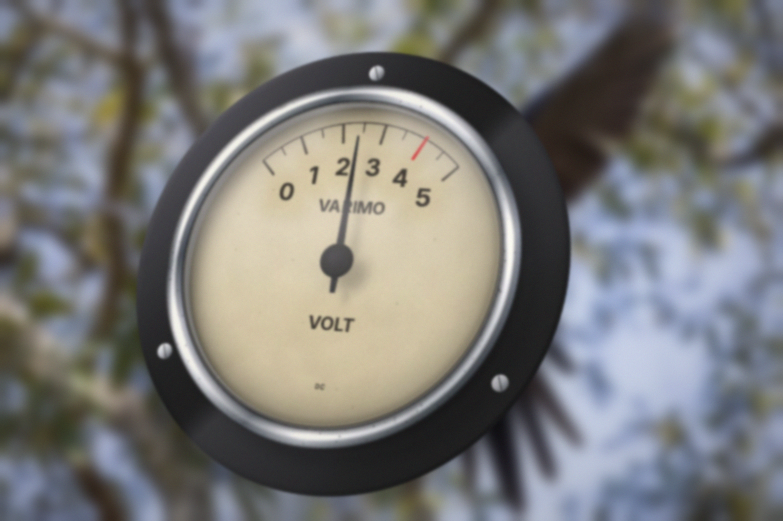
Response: 2.5 V
